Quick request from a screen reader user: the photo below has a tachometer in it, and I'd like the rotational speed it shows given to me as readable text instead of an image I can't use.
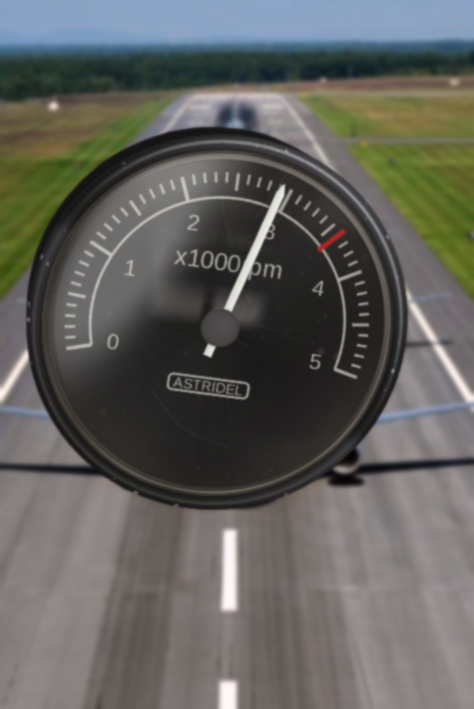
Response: 2900 rpm
